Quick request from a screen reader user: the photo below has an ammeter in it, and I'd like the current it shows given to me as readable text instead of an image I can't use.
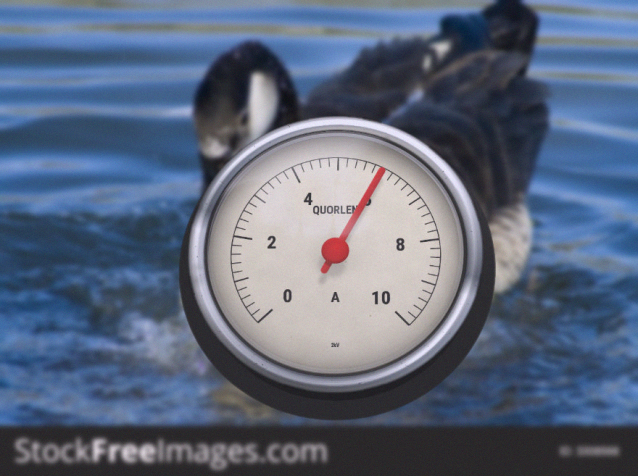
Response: 6 A
